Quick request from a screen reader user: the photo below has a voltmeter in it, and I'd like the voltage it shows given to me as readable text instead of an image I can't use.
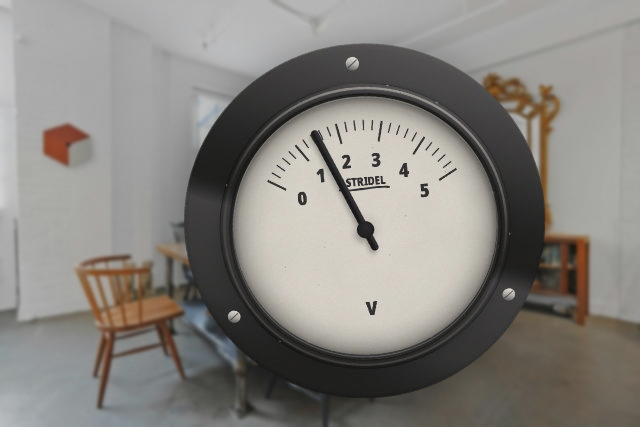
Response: 1.5 V
